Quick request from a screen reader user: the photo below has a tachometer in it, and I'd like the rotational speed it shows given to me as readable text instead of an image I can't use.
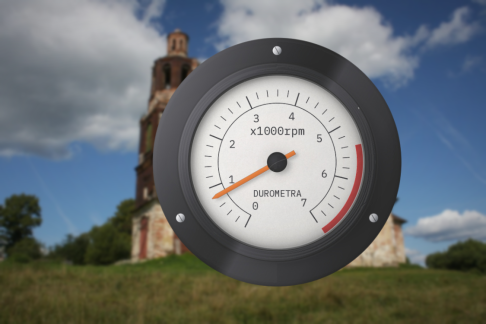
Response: 800 rpm
